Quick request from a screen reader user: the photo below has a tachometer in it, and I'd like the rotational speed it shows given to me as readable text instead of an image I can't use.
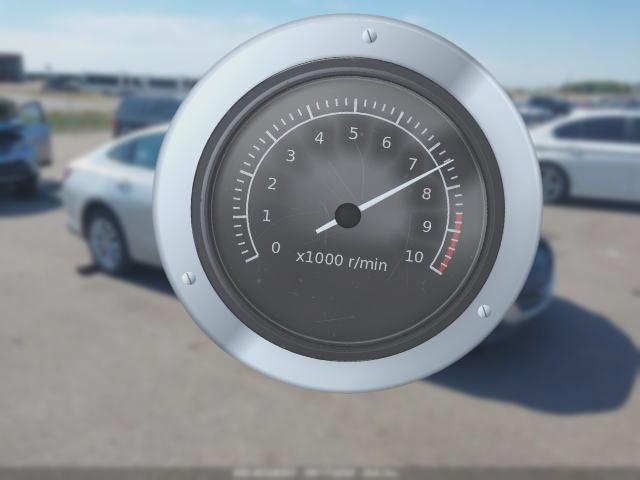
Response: 7400 rpm
